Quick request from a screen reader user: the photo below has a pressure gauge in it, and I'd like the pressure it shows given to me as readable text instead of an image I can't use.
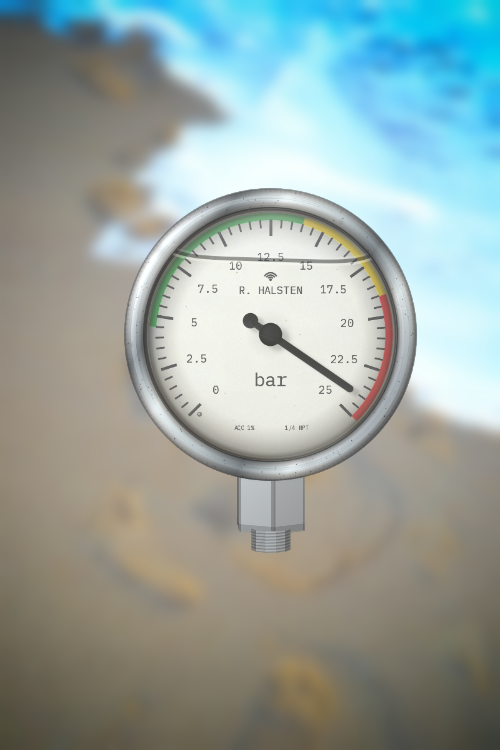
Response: 24 bar
